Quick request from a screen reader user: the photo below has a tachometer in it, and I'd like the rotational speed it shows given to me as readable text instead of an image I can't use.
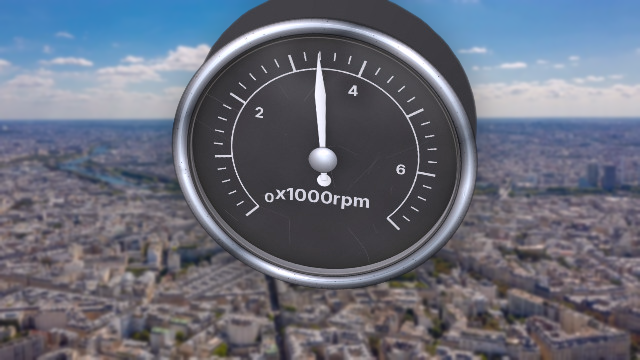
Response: 3400 rpm
